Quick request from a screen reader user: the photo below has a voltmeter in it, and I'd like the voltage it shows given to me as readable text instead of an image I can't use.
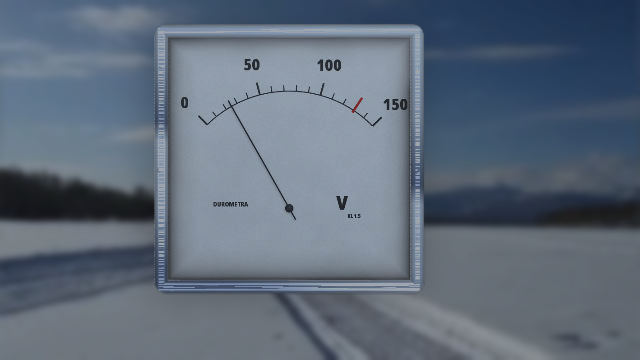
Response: 25 V
